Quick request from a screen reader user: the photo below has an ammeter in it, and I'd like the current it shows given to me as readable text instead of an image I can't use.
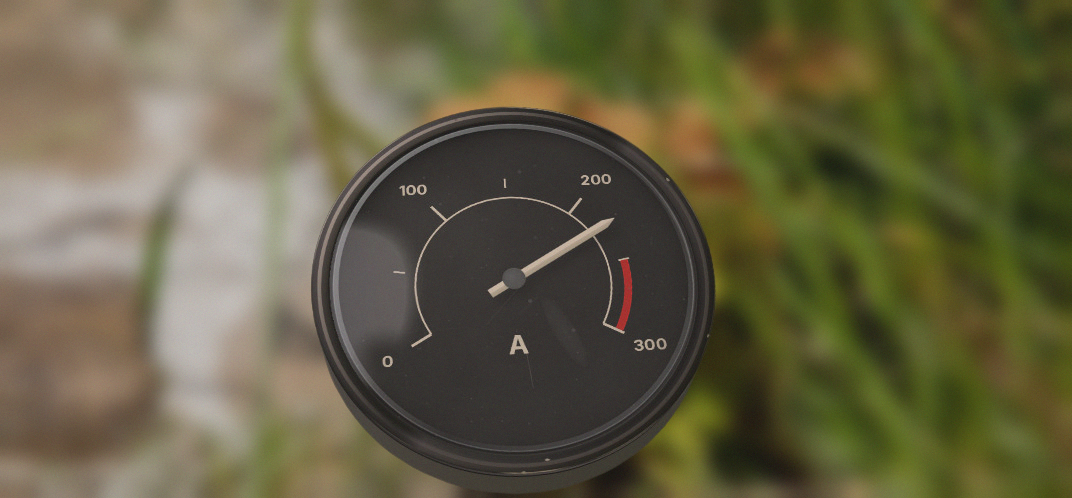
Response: 225 A
